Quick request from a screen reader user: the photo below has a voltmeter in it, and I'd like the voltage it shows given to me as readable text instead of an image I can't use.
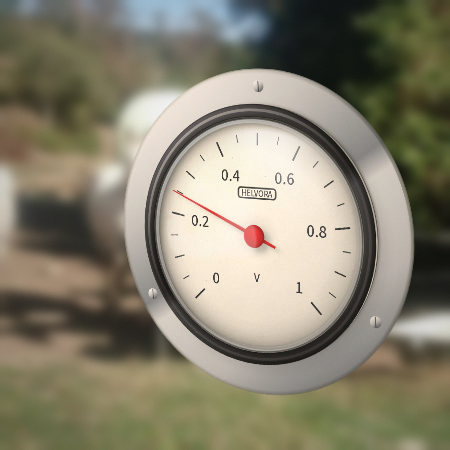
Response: 0.25 V
